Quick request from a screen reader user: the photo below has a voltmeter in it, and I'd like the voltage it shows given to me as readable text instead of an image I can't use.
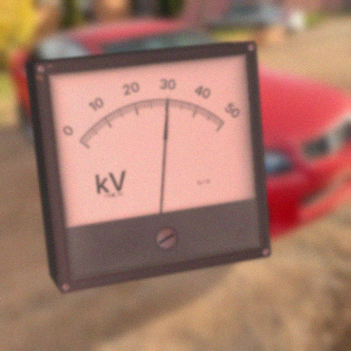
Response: 30 kV
